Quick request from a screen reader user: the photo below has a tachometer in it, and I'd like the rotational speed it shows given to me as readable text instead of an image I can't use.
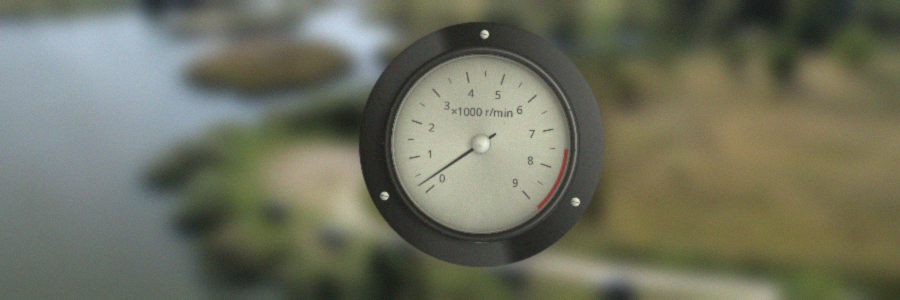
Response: 250 rpm
